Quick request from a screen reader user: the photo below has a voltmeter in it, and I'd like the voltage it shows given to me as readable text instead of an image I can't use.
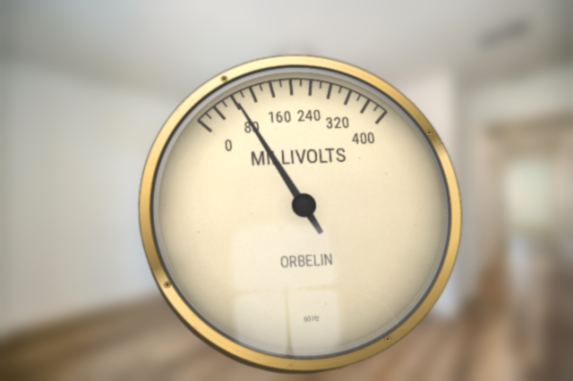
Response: 80 mV
